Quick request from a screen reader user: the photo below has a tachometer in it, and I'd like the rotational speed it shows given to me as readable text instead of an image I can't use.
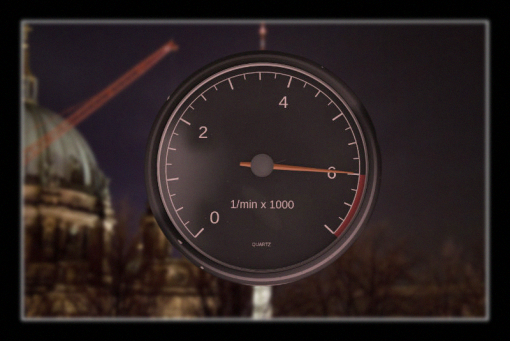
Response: 6000 rpm
